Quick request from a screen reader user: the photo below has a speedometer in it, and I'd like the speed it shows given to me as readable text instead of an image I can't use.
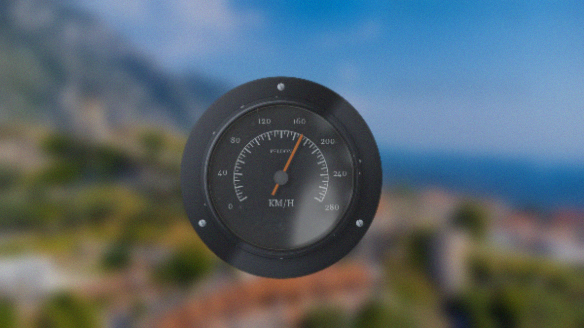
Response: 170 km/h
